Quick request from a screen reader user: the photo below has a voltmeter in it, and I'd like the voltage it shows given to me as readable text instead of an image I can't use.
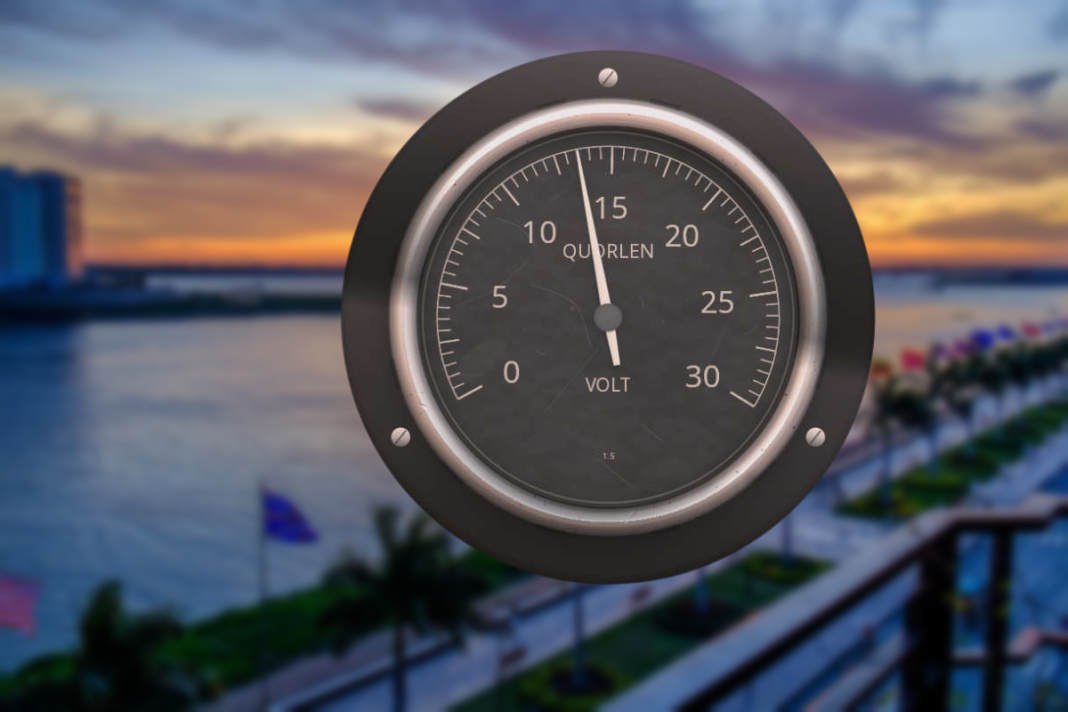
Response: 13.5 V
